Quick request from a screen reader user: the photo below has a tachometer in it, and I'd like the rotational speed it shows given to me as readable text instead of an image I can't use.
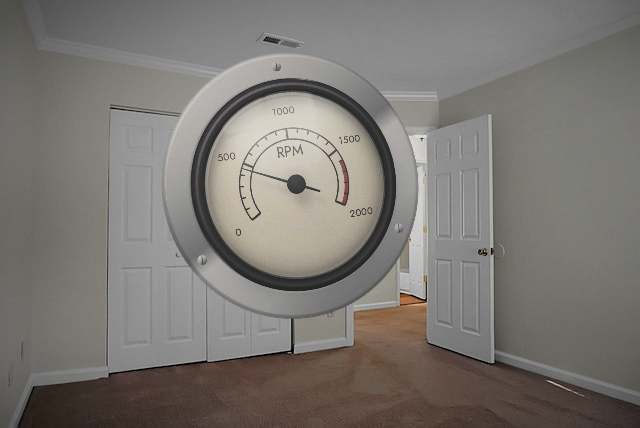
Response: 450 rpm
